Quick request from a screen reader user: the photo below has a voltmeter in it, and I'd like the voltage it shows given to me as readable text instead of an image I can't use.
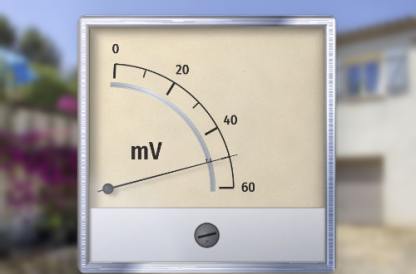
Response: 50 mV
